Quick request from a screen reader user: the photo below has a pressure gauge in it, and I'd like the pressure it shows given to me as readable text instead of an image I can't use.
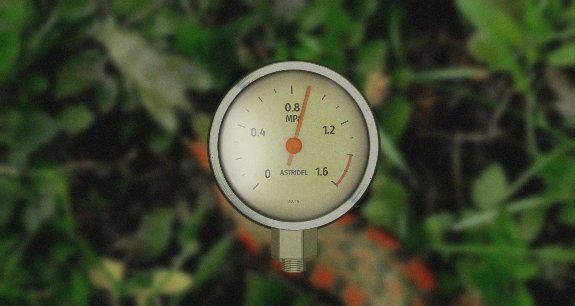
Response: 0.9 MPa
